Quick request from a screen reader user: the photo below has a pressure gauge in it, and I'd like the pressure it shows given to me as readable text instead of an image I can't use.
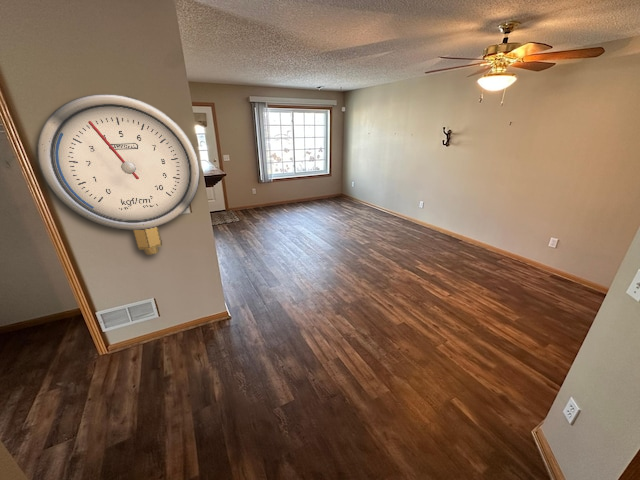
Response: 4 kg/cm²
